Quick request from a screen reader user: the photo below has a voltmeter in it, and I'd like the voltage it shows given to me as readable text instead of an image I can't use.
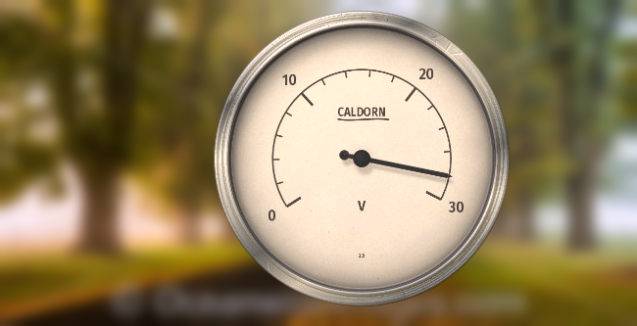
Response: 28 V
